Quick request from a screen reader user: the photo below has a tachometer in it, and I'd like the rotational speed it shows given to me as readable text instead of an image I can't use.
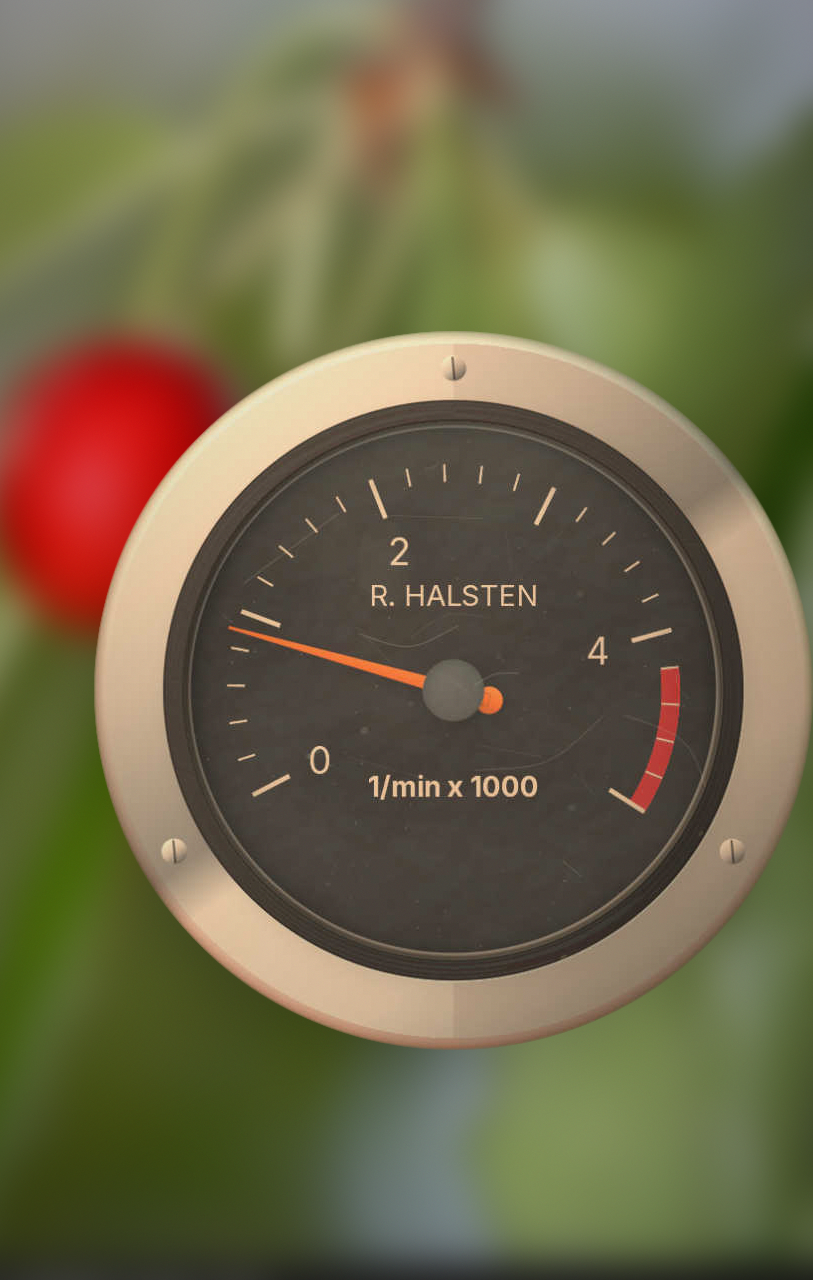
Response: 900 rpm
